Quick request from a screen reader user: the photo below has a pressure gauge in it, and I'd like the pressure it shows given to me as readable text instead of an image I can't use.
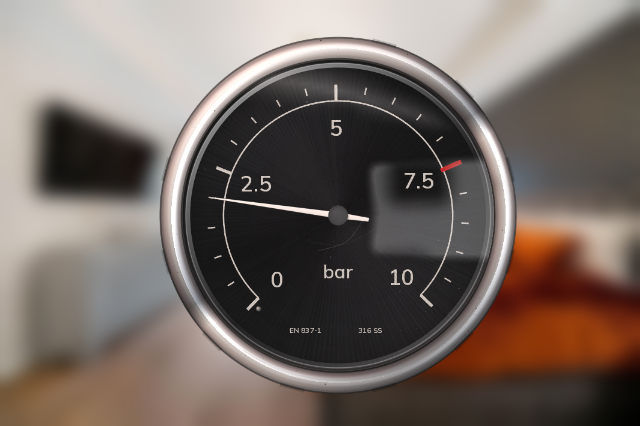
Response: 2 bar
